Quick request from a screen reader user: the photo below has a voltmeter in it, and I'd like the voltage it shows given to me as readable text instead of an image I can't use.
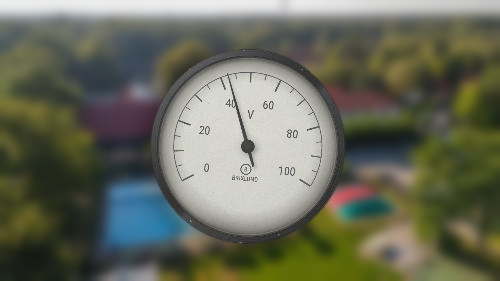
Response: 42.5 V
